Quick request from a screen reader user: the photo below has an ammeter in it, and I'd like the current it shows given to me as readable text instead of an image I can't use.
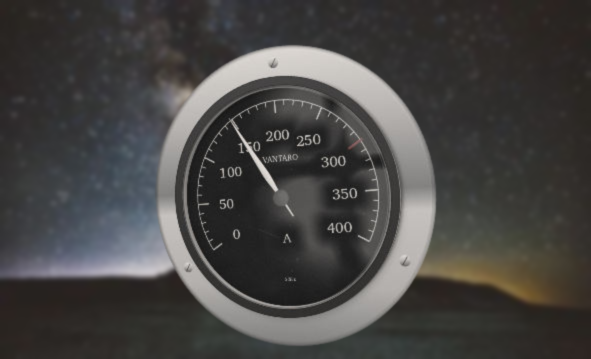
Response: 150 A
